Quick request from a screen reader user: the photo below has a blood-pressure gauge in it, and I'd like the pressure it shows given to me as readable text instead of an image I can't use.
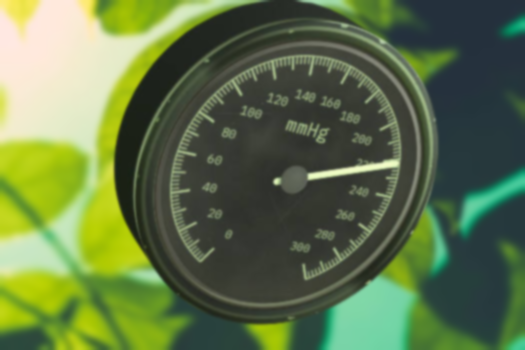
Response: 220 mmHg
